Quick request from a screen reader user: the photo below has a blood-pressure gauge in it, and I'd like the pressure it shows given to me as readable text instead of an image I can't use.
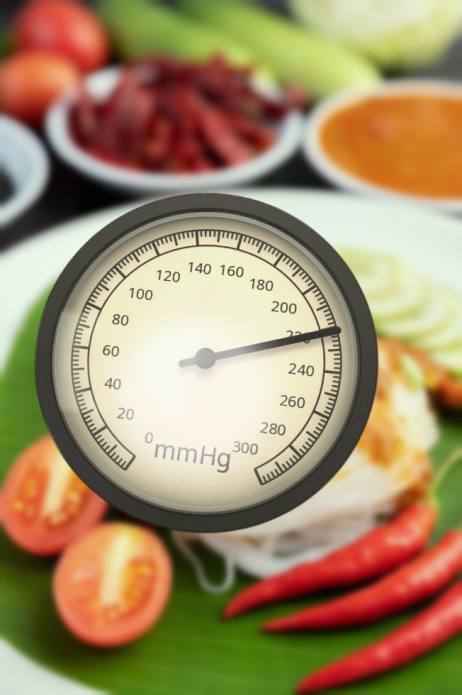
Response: 222 mmHg
